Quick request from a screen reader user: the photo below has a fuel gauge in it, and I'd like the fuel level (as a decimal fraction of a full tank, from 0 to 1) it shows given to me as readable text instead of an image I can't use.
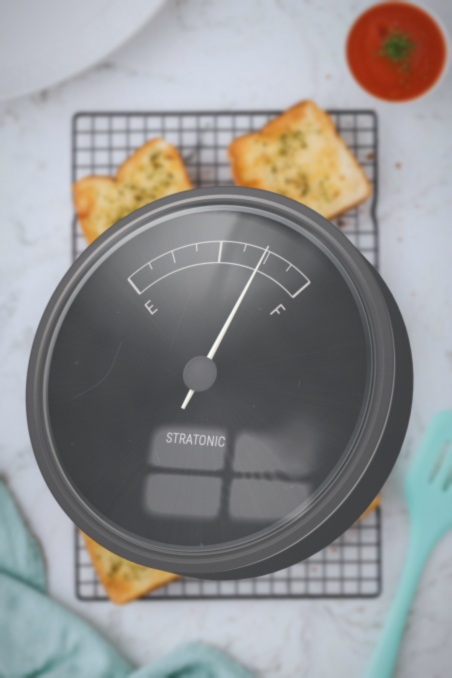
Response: 0.75
